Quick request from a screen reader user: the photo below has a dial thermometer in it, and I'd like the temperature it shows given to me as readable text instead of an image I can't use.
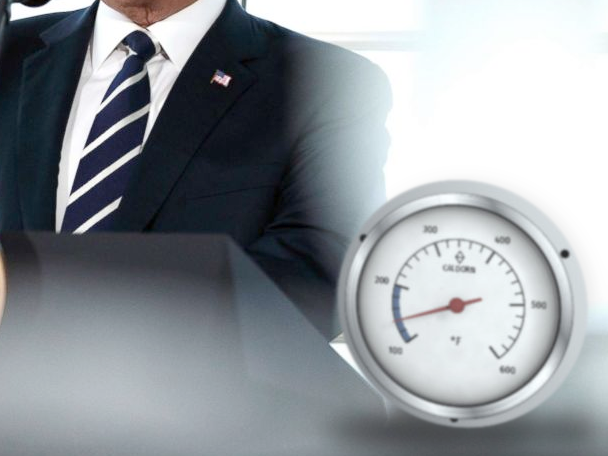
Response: 140 °F
